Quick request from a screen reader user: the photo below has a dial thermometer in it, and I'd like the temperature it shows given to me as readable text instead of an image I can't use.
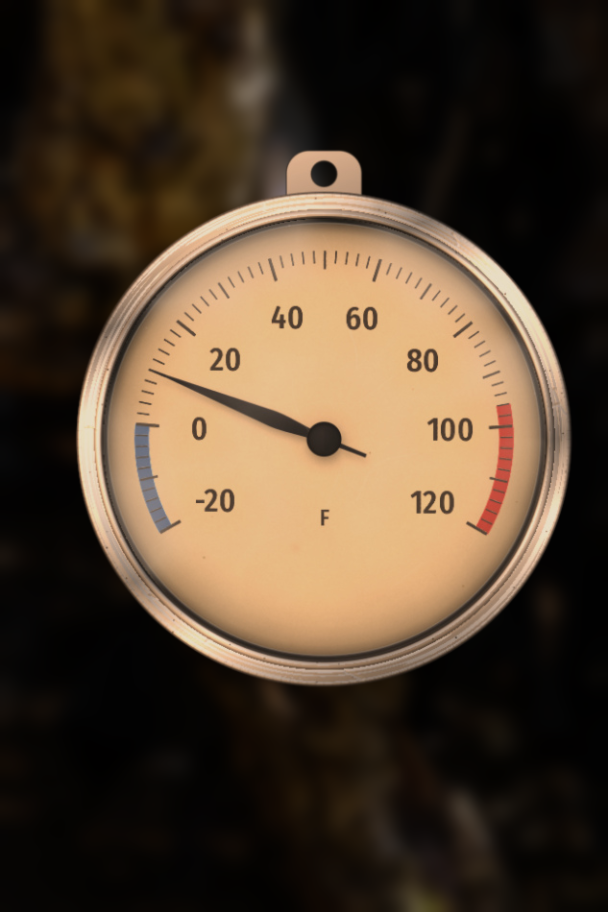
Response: 10 °F
